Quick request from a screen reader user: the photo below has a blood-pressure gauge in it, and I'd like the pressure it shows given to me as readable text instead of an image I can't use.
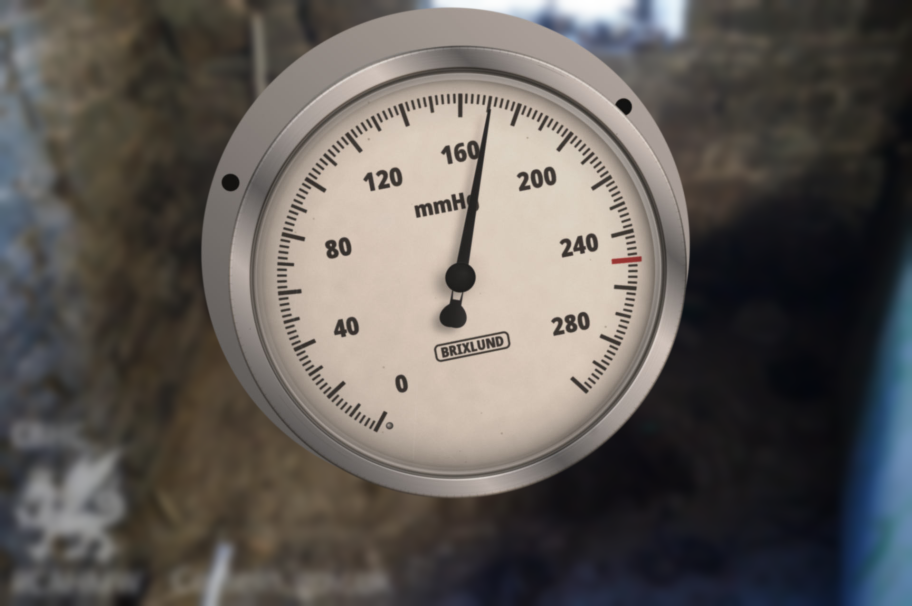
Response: 170 mmHg
